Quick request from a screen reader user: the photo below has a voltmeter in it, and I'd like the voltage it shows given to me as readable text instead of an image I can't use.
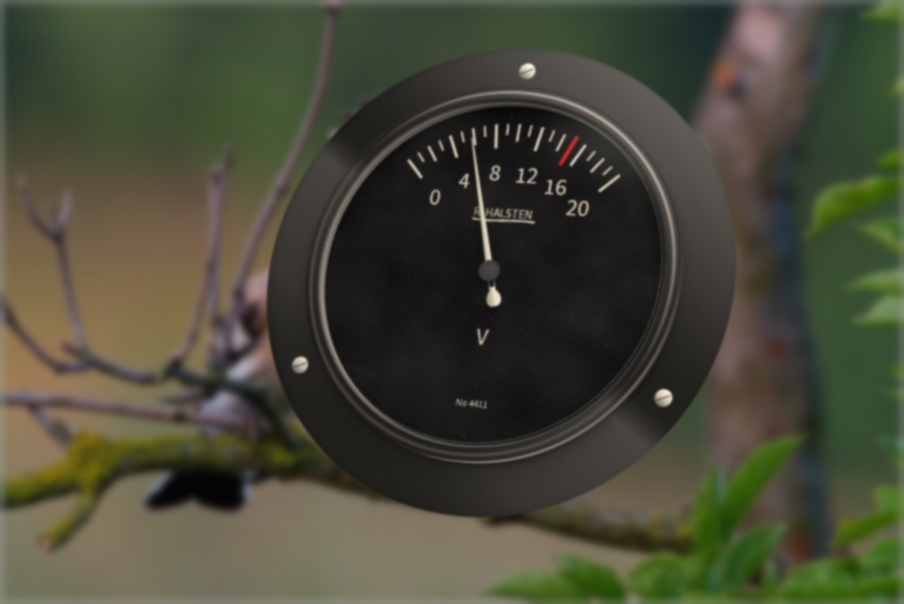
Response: 6 V
